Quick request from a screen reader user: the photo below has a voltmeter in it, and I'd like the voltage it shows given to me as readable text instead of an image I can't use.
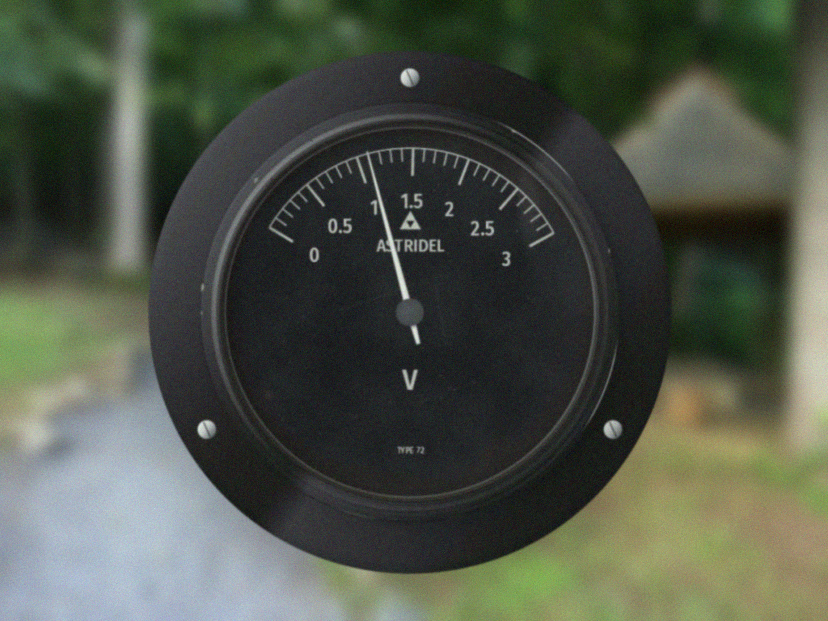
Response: 1.1 V
